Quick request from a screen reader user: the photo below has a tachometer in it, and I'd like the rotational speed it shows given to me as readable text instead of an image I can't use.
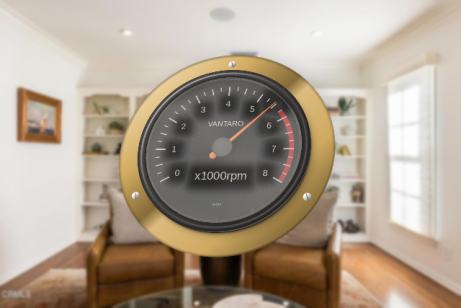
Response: 5500 rpm
